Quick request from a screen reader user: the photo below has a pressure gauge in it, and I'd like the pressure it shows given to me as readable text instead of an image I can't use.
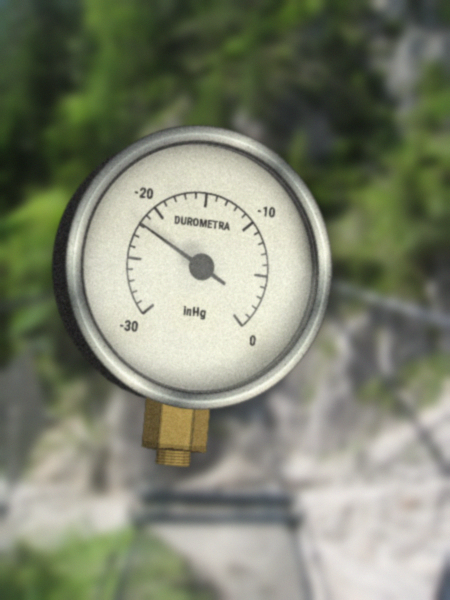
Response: -22 inHg
